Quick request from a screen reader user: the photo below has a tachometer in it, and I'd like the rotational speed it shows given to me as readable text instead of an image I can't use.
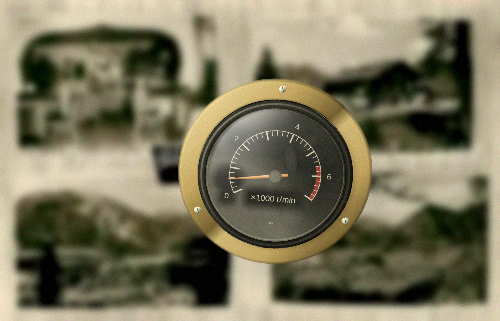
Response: 600 rpm
